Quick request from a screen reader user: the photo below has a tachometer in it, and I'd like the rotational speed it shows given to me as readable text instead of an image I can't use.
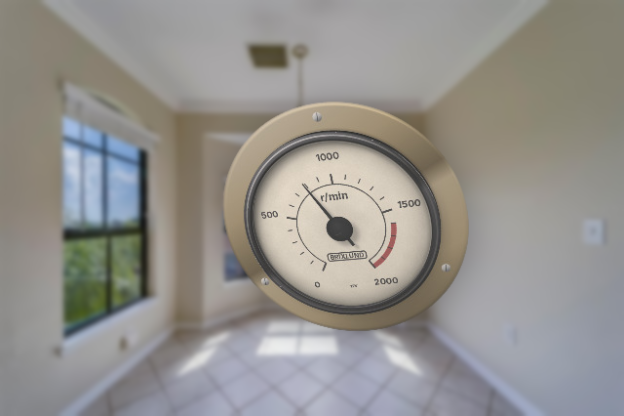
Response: 800 rpm
